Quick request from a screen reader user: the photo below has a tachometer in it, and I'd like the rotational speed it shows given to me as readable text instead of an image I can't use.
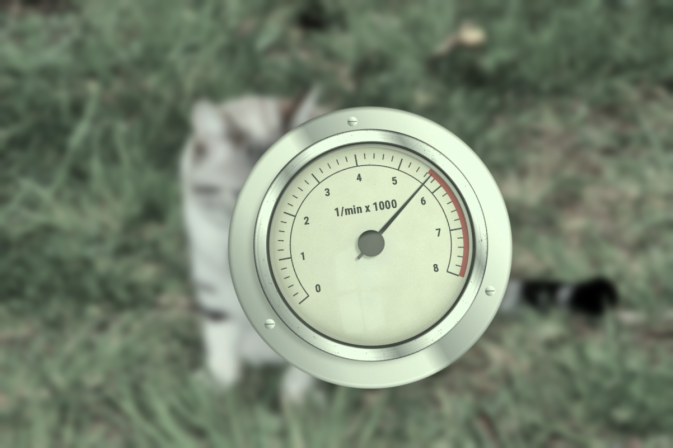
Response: 5700 rpm
